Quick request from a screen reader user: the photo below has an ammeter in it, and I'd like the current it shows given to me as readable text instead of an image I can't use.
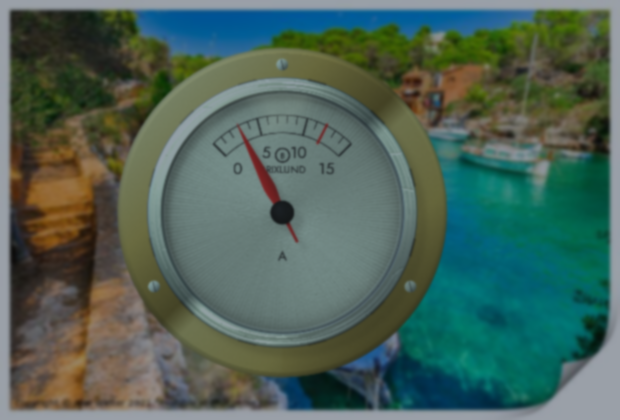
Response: 3 A
